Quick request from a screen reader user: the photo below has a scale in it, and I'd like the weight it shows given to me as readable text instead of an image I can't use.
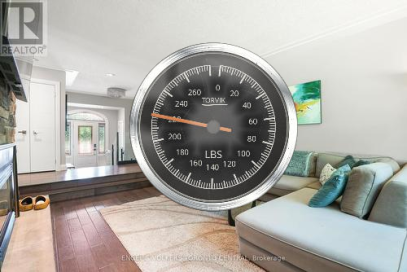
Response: 220 lb
